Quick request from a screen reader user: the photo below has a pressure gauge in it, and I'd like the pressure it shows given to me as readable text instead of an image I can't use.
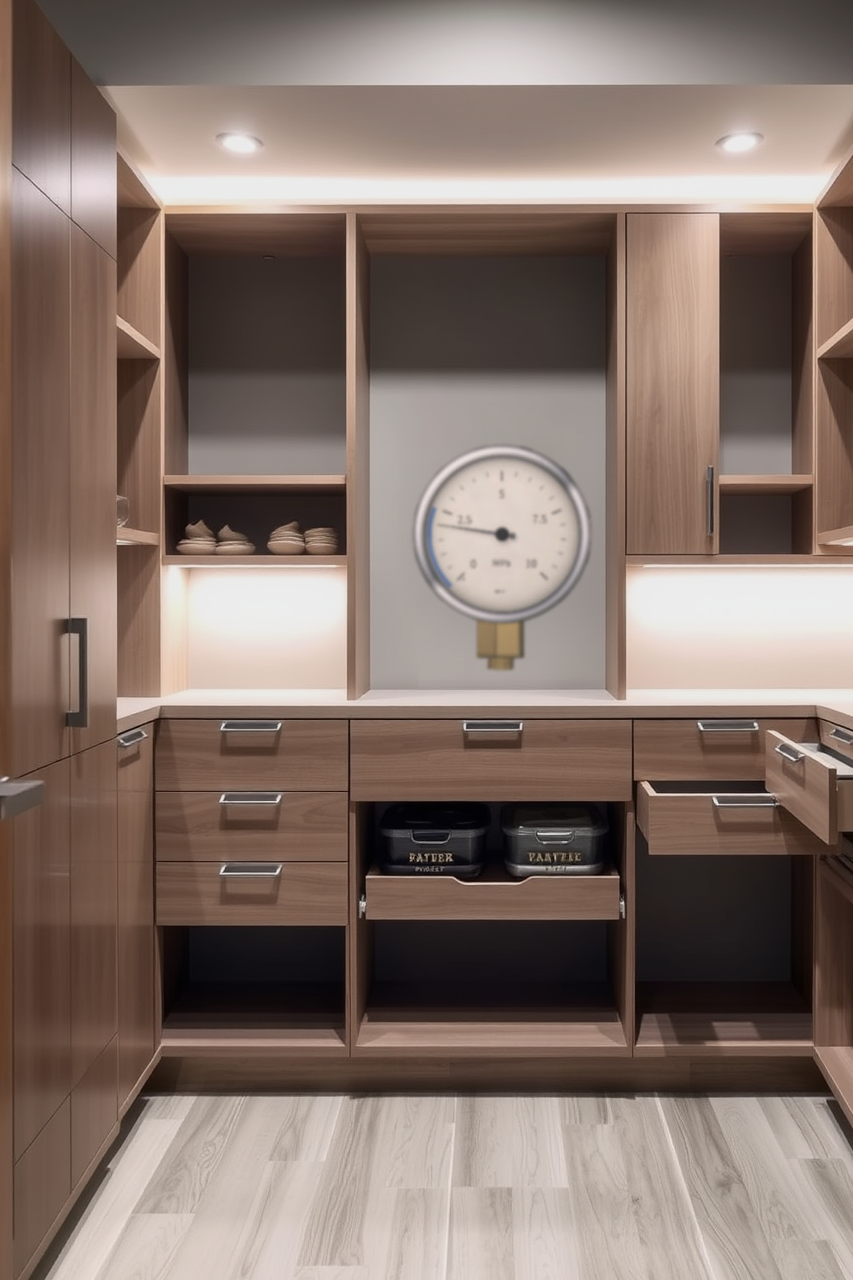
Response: 2 MPa
